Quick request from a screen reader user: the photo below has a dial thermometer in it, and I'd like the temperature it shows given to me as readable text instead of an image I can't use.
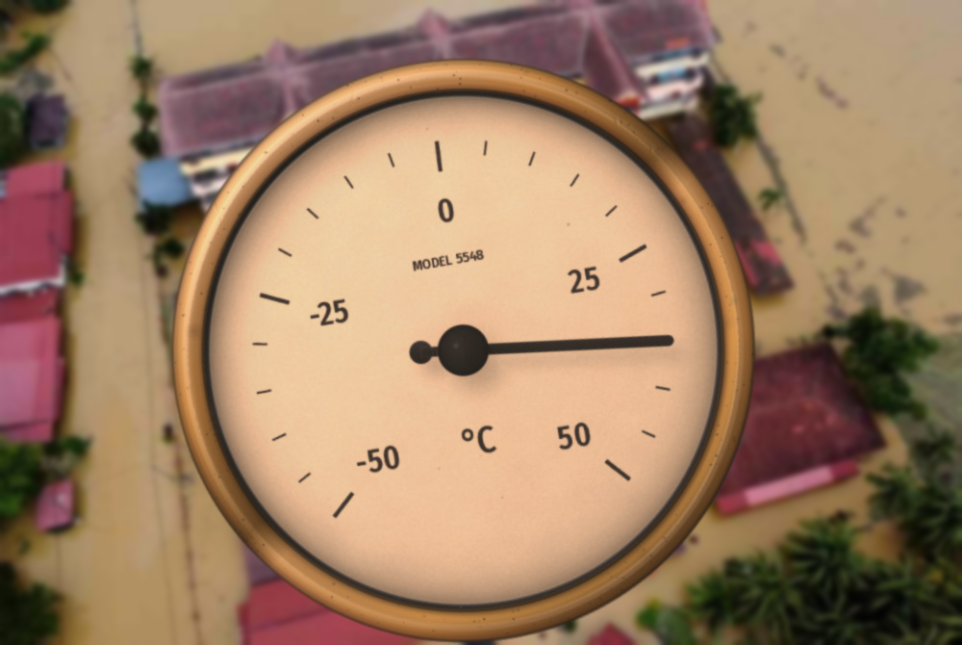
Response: 35 °C
